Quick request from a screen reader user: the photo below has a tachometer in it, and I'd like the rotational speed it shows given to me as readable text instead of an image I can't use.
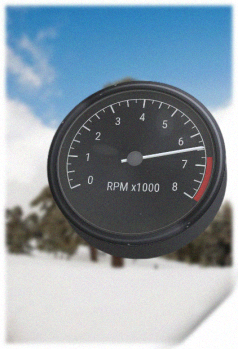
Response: 6500 rpm
